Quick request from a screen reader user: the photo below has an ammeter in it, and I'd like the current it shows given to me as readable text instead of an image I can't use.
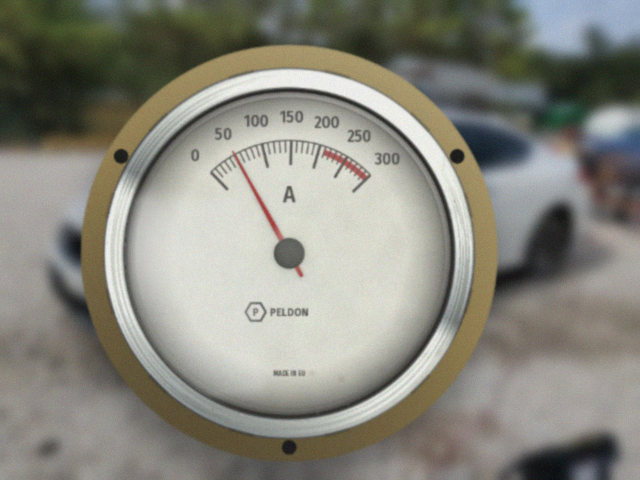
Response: 50 A
